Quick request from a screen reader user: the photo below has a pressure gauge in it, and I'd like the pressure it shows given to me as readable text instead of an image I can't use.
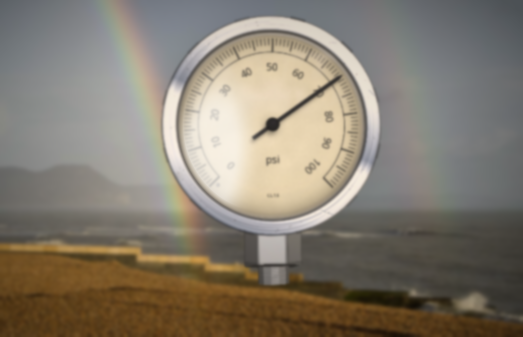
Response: 70 psi
